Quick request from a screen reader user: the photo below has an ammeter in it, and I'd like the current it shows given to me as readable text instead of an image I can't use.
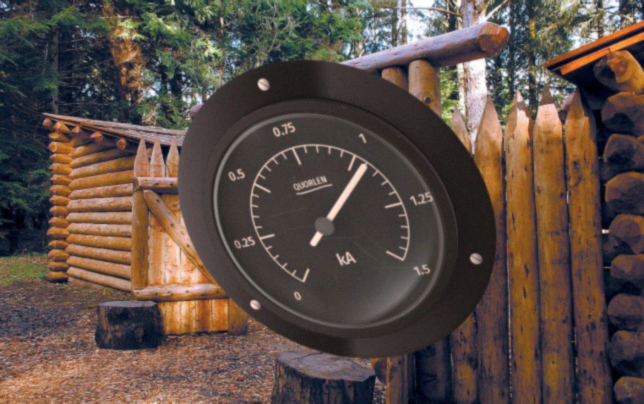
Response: 1.05 kA
